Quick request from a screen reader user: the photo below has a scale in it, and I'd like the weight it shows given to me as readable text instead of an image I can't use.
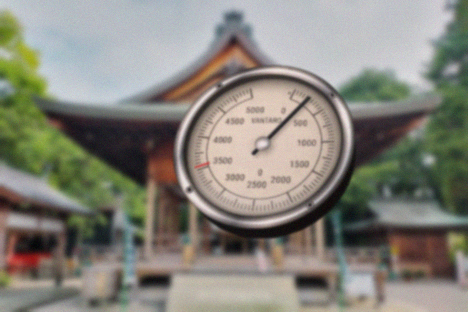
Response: 250 g
